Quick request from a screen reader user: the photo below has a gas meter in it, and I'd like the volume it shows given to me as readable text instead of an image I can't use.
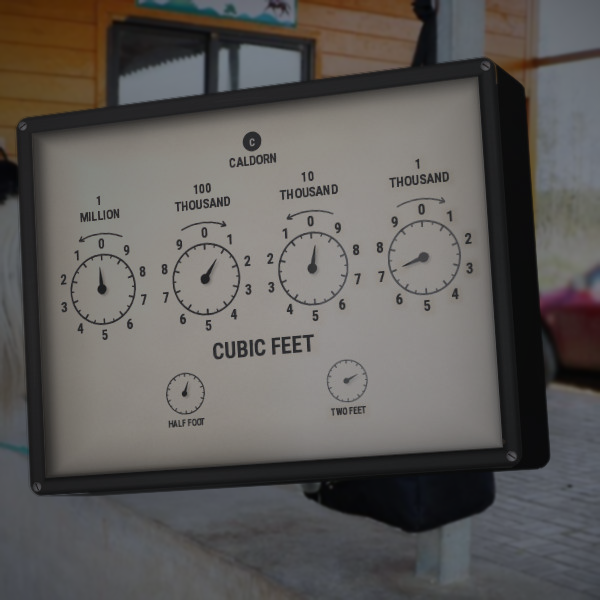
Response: 9700 ft³
